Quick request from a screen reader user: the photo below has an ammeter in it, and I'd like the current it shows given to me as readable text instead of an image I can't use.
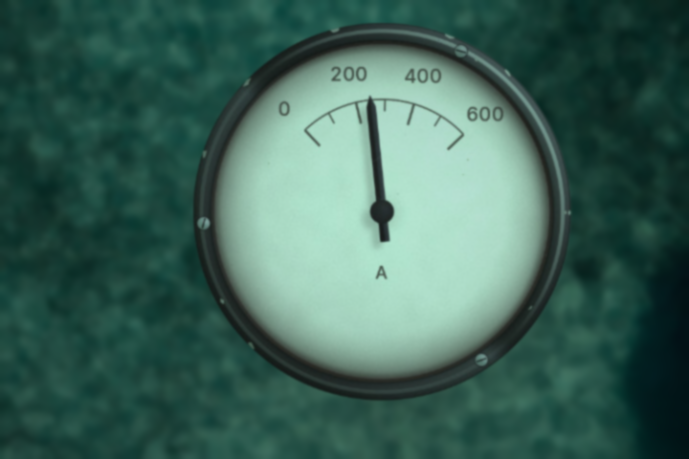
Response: 250 A
